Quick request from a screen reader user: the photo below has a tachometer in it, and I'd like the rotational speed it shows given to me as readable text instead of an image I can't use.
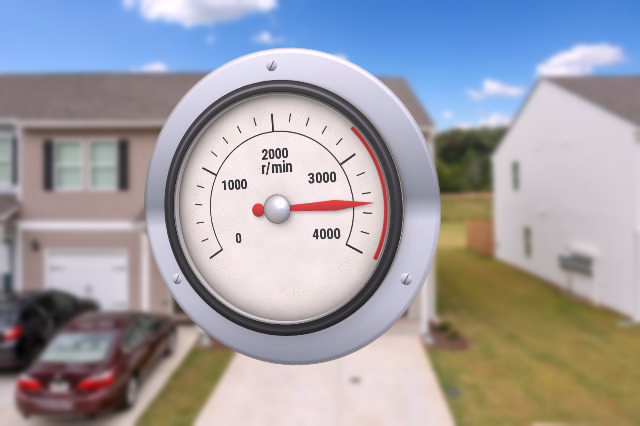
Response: 3500 rpm
